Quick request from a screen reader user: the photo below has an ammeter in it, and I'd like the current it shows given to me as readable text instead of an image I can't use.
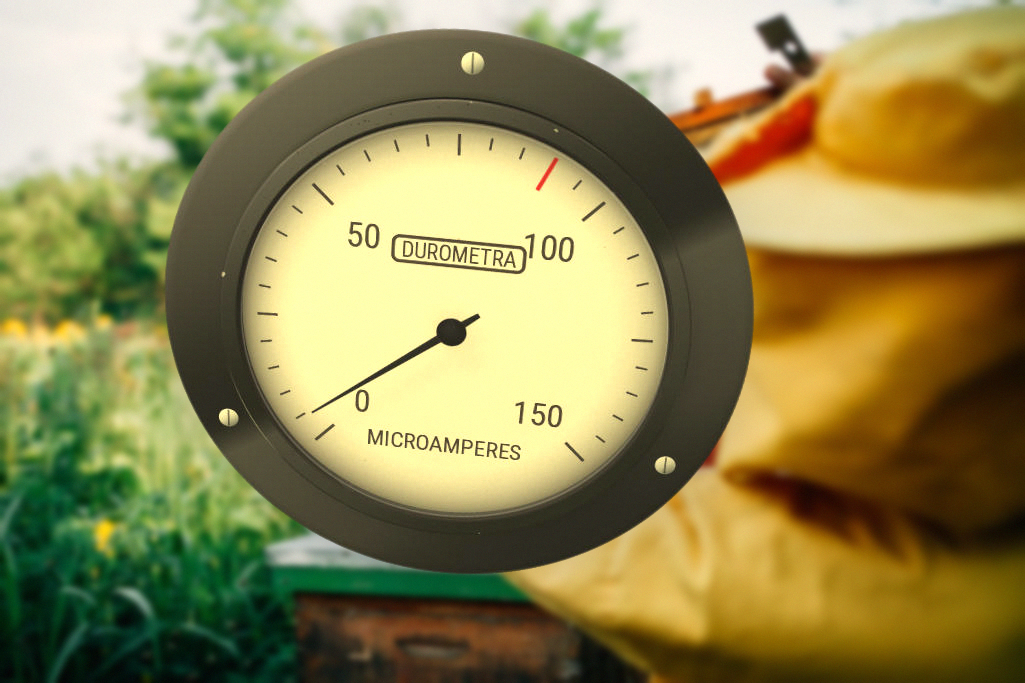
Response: 5 µA
